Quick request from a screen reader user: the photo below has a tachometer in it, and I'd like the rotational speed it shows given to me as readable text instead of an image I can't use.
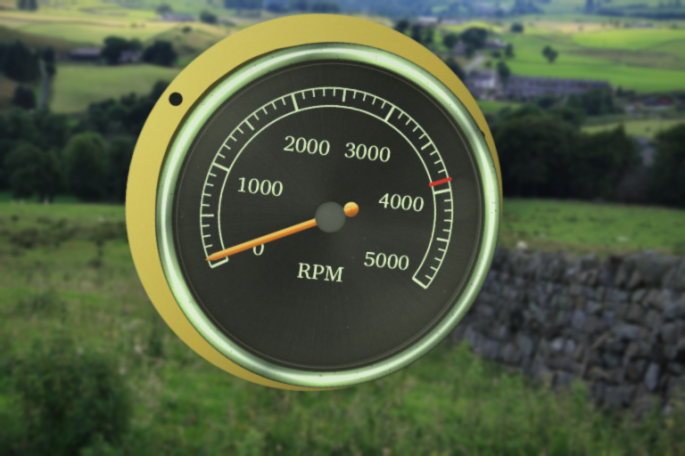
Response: 100 rpm
